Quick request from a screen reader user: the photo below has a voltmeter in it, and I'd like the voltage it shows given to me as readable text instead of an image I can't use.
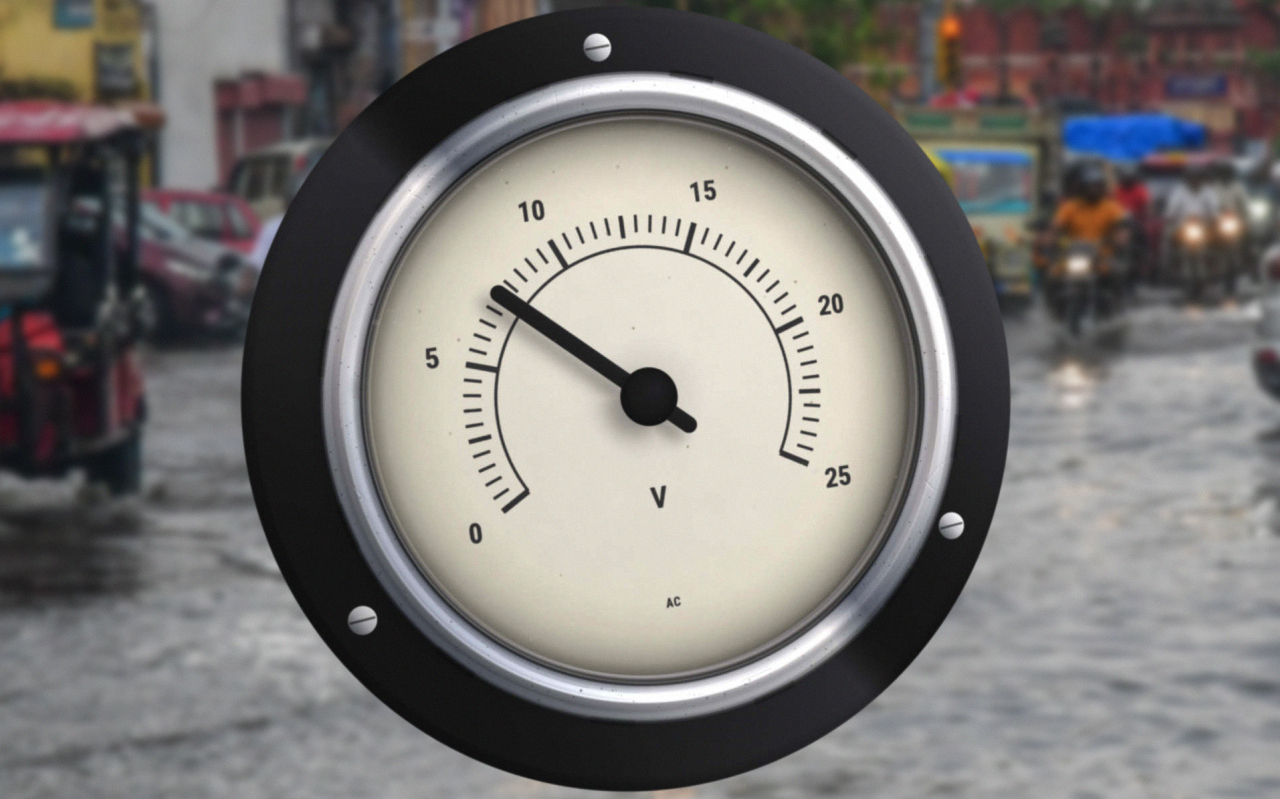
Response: 7.5 V
